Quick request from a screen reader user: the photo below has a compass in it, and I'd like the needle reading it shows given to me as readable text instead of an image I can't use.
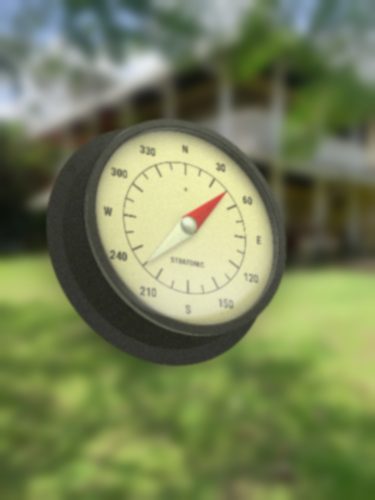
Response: 45 °
